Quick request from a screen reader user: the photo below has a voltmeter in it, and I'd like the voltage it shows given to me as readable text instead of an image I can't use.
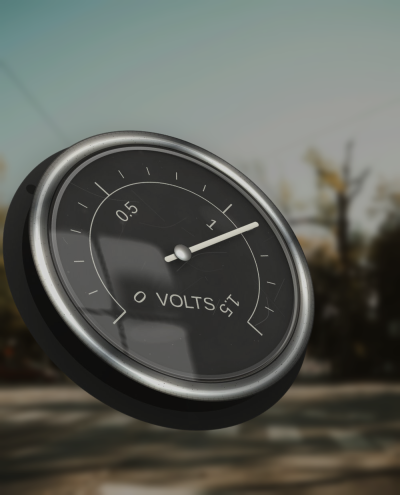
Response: 1.1 V
